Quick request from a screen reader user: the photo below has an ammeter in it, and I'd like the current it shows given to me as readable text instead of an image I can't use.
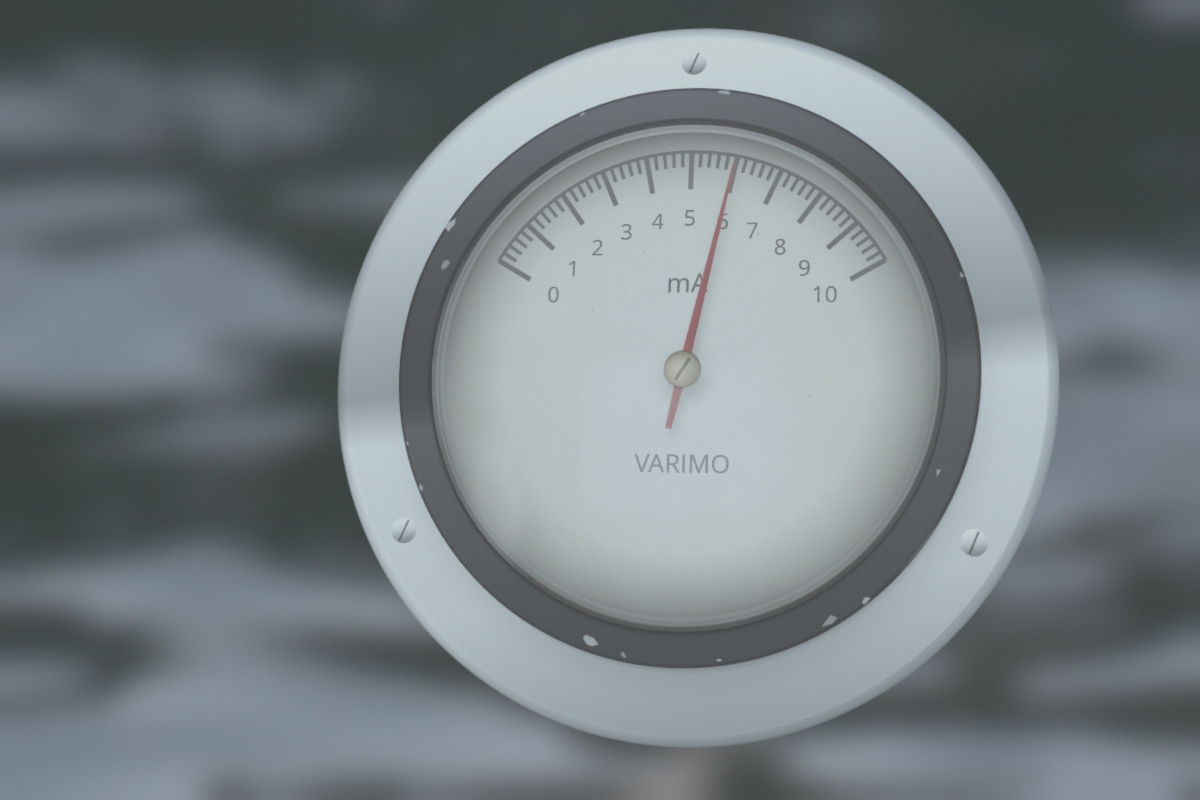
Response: 6 mA
